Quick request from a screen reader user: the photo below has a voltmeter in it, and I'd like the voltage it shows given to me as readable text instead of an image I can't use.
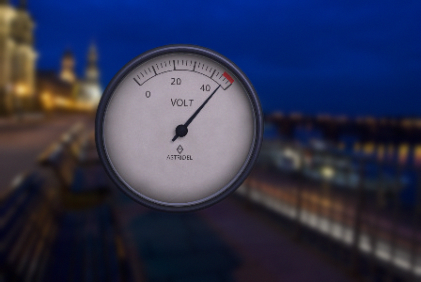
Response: 46 V
